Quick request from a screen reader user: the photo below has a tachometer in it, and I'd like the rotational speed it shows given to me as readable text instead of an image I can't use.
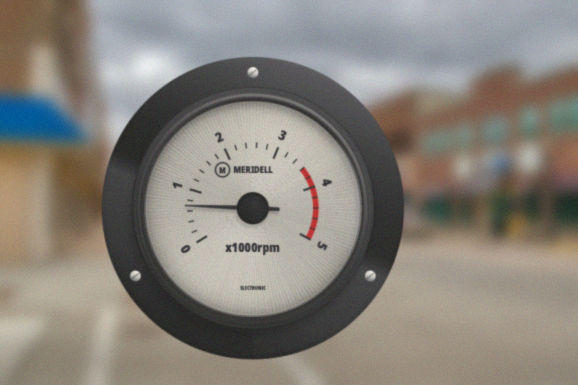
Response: 700 rpm
